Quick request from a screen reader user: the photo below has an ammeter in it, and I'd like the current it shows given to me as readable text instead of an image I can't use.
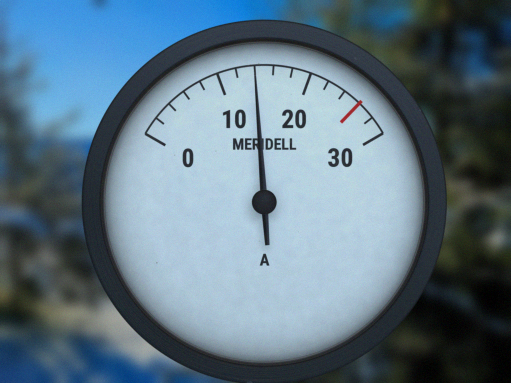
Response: 14 A
